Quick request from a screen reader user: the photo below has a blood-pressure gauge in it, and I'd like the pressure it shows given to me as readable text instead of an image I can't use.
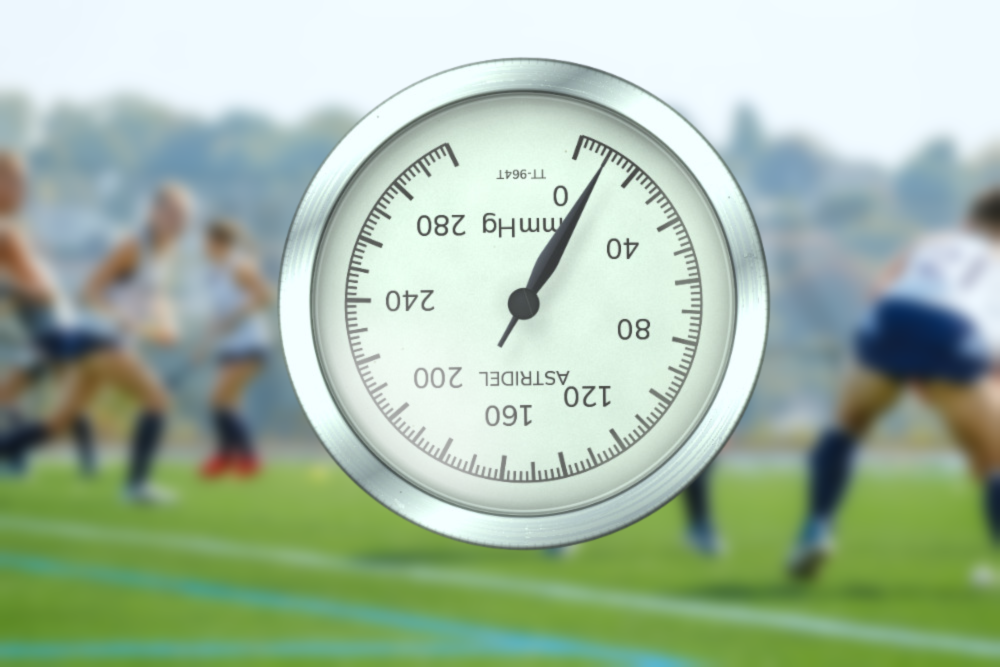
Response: 10 mmHg
